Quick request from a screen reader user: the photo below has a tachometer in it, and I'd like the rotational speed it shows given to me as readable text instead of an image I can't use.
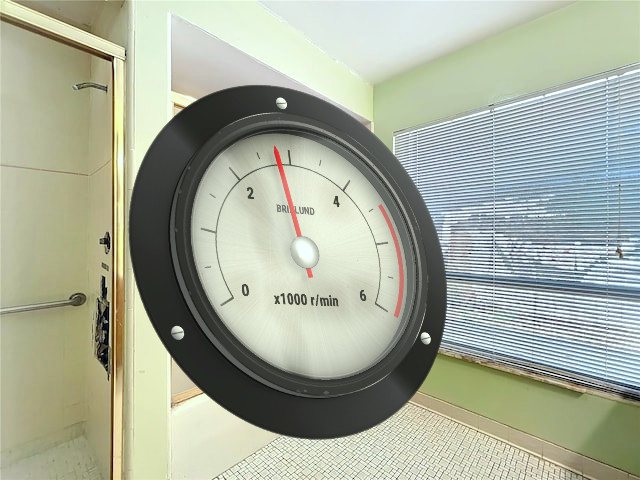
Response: 2750 rpm
